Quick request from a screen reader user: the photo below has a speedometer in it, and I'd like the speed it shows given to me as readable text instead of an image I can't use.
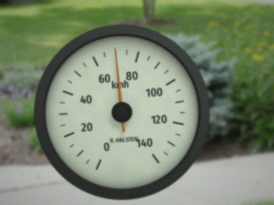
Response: 70 km/h
